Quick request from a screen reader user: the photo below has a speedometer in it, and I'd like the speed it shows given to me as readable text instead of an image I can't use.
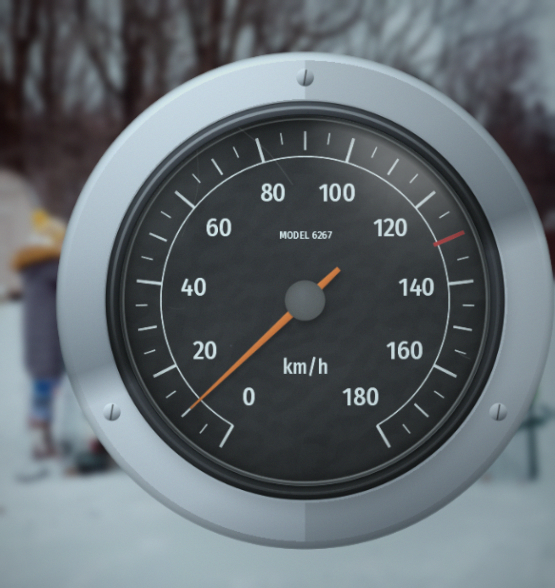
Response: 10 km/h
